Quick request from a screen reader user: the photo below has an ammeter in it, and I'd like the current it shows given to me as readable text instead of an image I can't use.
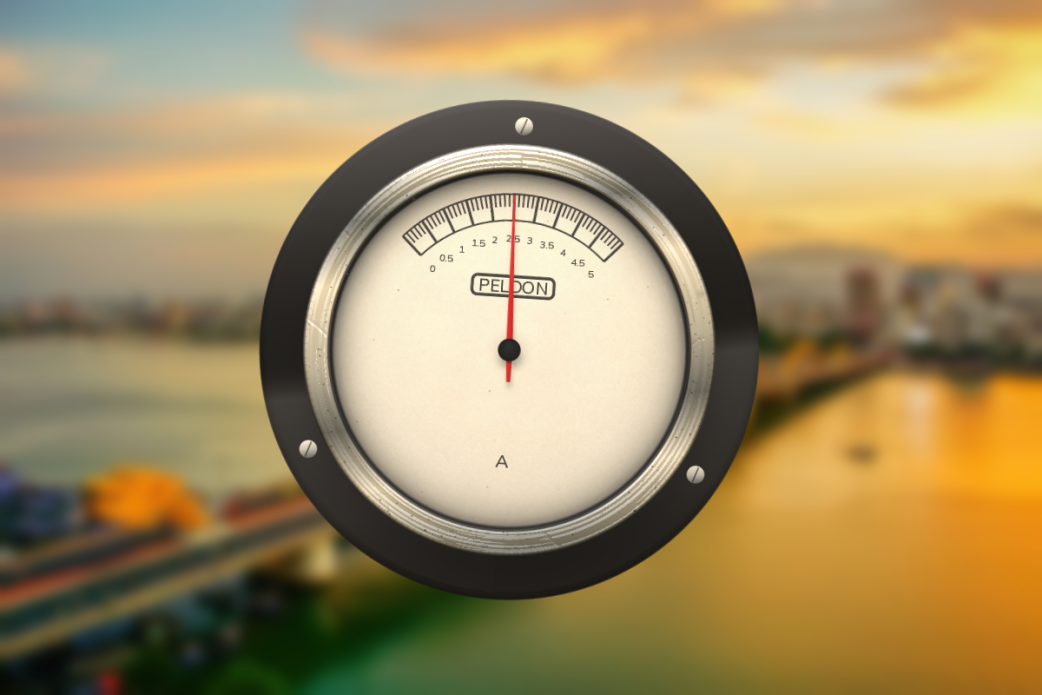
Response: 2.5 A
